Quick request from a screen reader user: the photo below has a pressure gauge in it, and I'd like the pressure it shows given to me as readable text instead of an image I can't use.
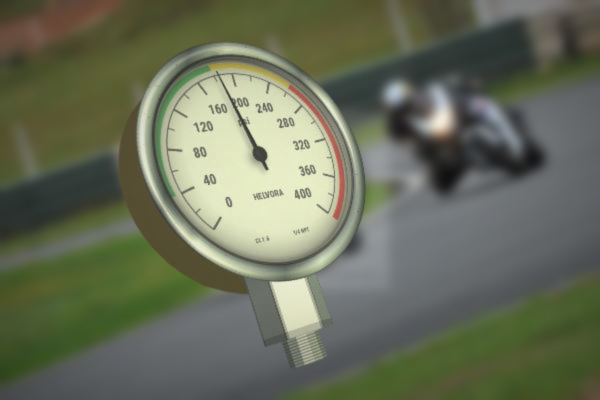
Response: 180 psi
